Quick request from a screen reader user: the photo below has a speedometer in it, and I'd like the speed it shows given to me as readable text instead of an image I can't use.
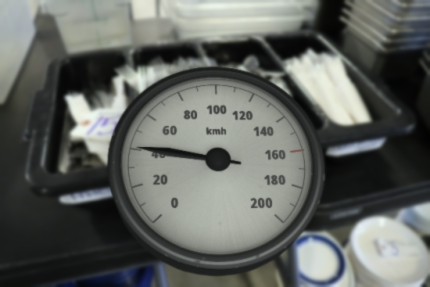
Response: 40 km/h
